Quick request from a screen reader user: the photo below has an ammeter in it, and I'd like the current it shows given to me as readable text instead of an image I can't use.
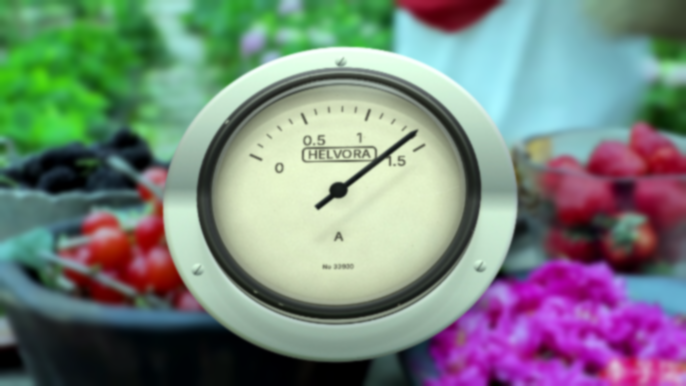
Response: 1.4 A
